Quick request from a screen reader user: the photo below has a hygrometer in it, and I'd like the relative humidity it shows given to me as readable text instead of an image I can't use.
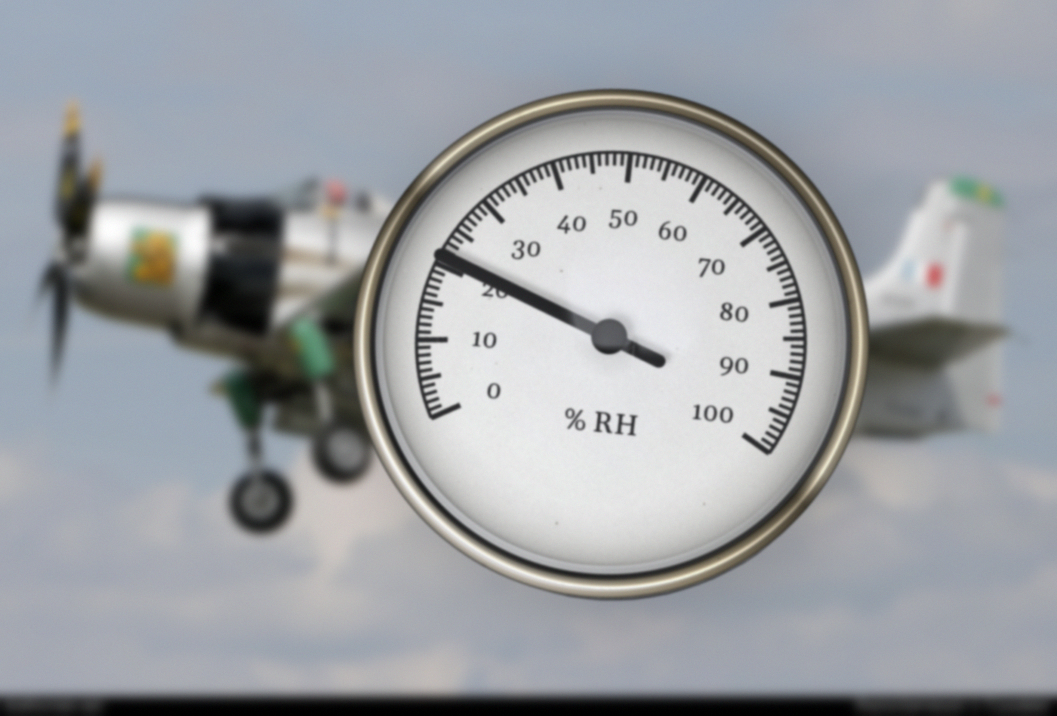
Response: 21 %
